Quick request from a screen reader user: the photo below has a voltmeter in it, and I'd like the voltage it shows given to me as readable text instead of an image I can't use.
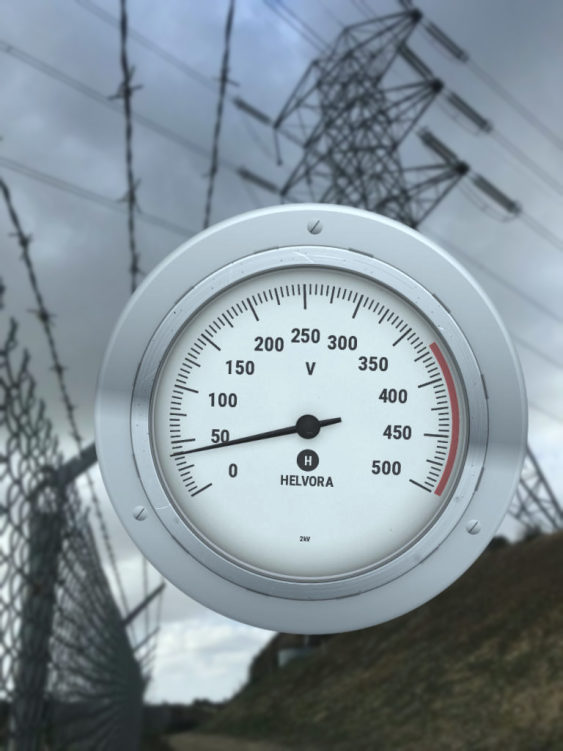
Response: 40 V
